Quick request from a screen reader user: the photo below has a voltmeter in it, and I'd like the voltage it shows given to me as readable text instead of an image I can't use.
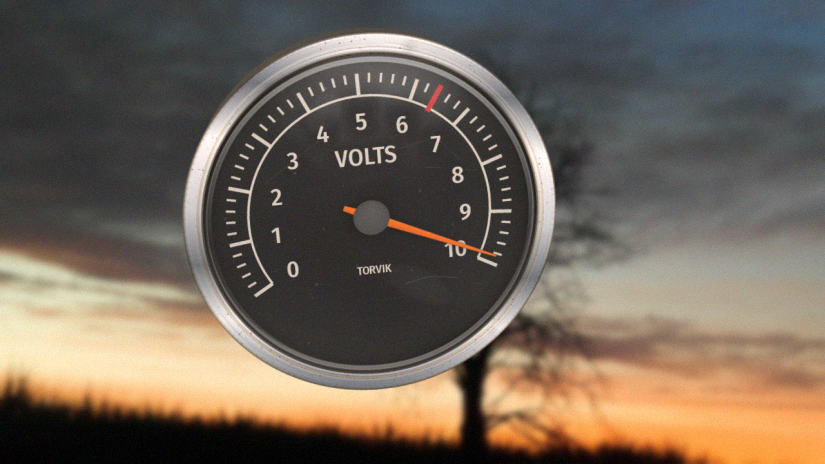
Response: 9.8 V
